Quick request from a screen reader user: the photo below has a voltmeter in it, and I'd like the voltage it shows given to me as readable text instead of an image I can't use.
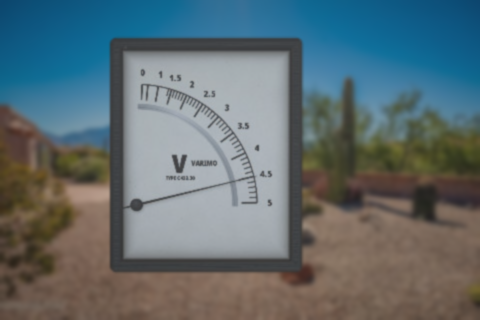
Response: 4.5 V
